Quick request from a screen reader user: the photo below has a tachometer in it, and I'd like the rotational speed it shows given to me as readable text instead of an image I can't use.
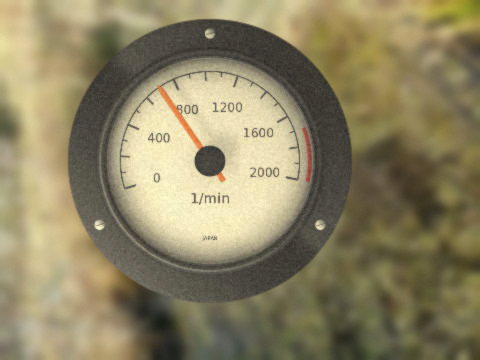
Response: 700 rpm
